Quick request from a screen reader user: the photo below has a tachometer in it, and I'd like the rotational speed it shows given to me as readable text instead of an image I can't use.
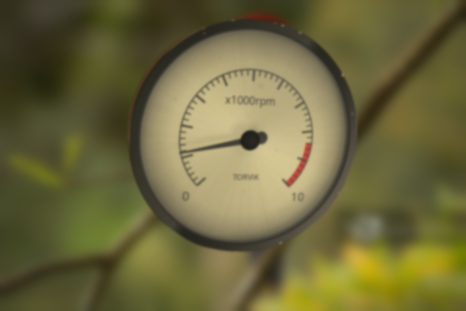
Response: 1200 rpm
